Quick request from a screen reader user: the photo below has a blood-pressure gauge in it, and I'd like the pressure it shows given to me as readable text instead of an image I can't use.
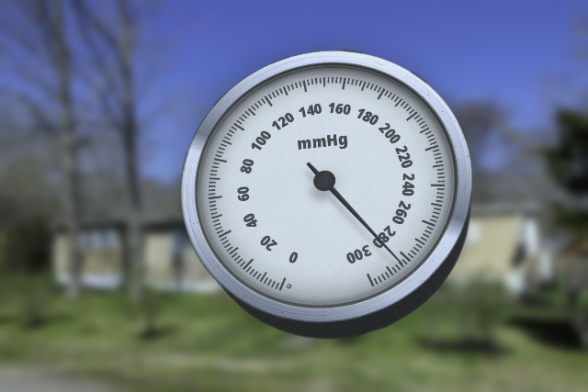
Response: 284 mmHg
